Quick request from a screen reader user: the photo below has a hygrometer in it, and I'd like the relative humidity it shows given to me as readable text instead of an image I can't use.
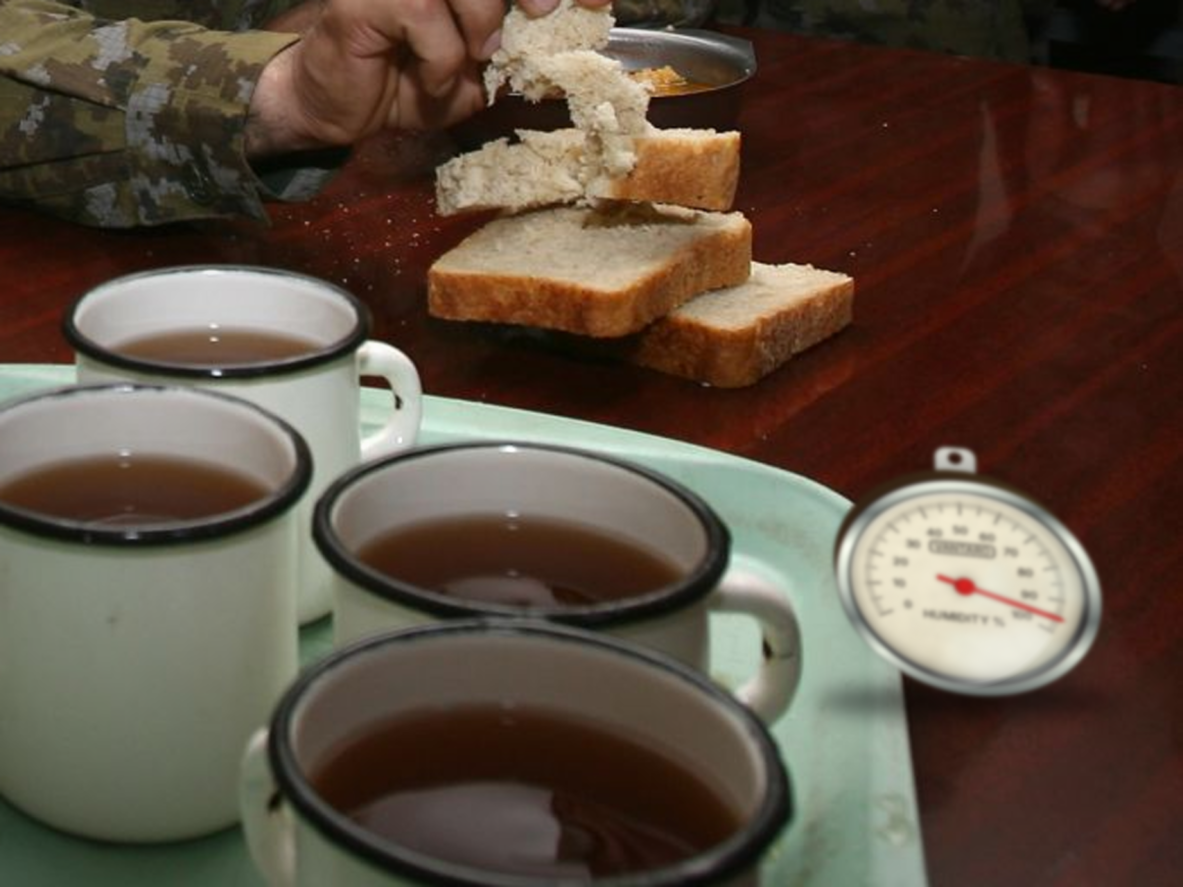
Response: 95 %
